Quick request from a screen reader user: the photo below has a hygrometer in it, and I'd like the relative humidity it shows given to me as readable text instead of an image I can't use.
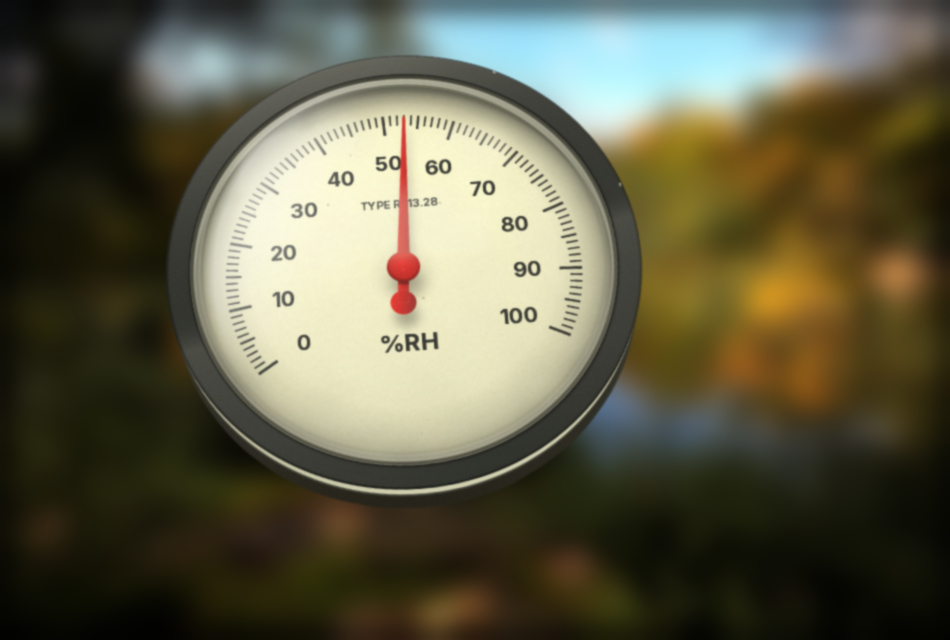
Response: 53 %
